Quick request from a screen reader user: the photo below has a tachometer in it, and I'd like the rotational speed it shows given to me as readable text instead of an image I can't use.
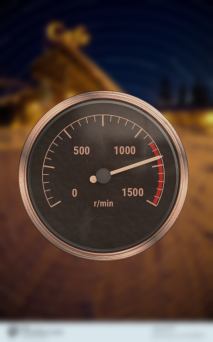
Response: 1200 rpm
